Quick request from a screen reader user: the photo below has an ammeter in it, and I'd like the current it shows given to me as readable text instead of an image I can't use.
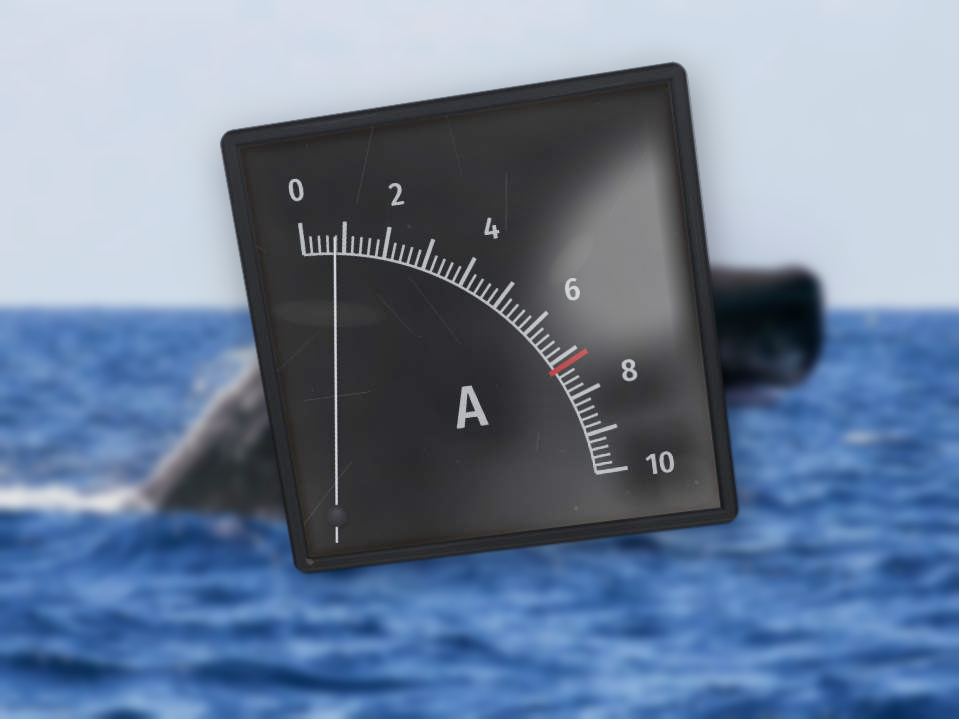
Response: 0.8 A
